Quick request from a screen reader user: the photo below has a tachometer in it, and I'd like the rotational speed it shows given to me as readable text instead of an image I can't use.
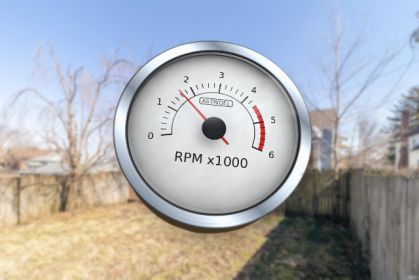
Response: 1600 rpm
